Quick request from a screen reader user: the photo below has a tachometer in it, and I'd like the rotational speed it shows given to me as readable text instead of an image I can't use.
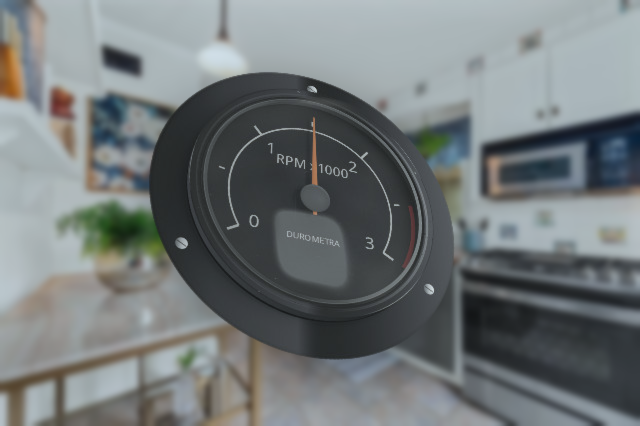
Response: 1500 rpm
